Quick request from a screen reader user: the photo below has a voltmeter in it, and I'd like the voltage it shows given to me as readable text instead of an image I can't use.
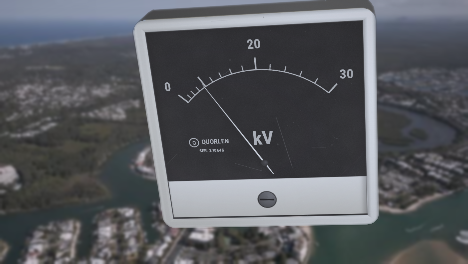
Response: 10 kV
